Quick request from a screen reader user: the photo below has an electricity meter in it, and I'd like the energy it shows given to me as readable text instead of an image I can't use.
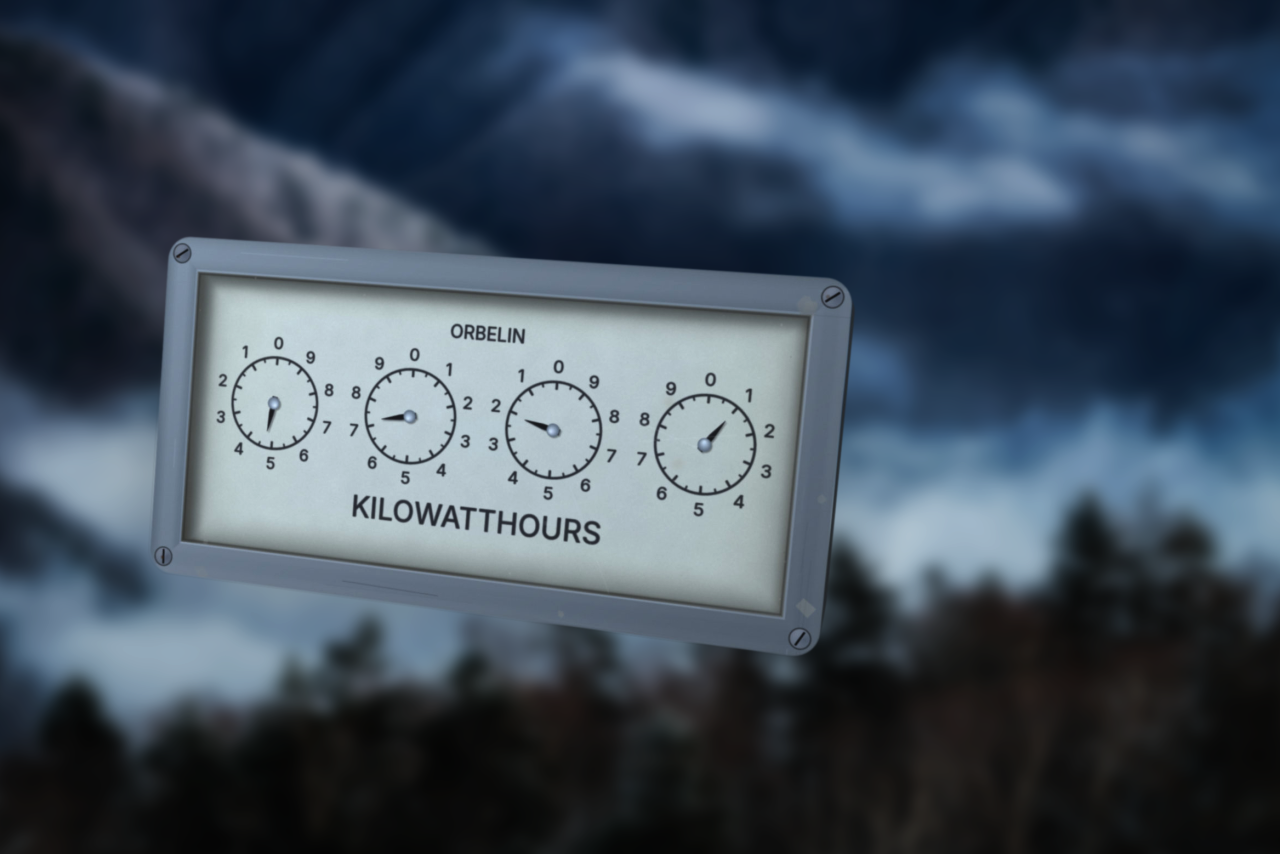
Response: 4721 kWh
